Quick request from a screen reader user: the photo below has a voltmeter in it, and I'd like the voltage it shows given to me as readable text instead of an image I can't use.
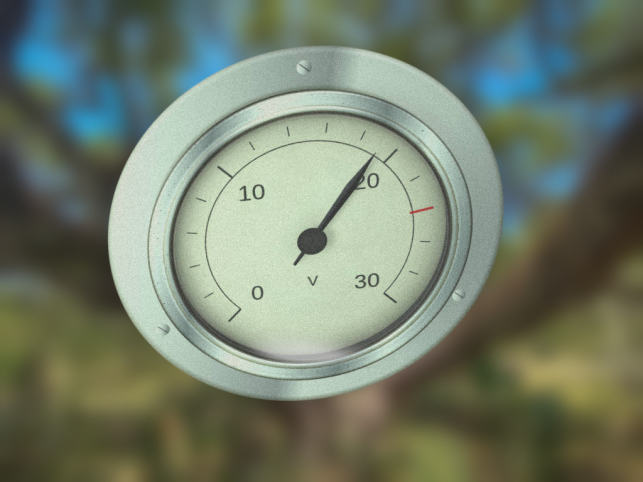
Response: 19 V
